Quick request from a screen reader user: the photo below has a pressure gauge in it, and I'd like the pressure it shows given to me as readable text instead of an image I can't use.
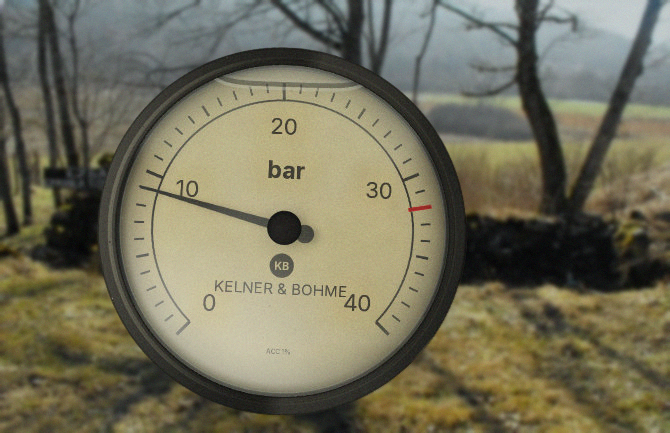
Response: 9 bar
